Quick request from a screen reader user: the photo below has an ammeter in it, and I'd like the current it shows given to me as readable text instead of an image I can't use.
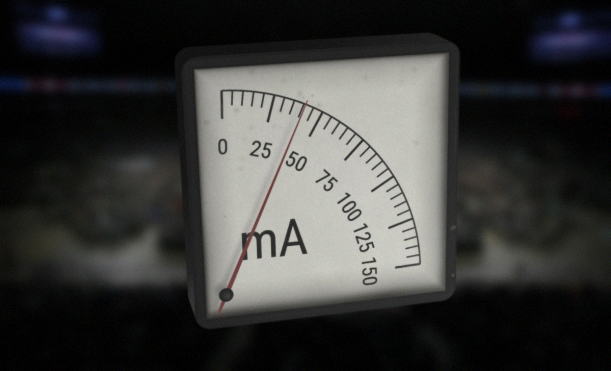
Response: 40 mA
